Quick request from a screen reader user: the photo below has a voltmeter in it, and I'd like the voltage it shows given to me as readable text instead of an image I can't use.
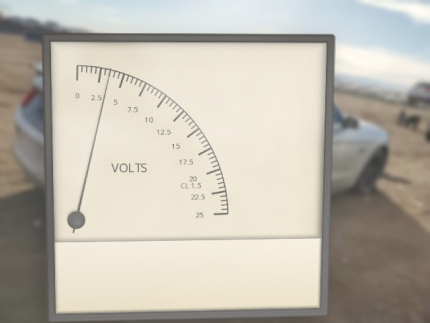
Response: 3.5 V
